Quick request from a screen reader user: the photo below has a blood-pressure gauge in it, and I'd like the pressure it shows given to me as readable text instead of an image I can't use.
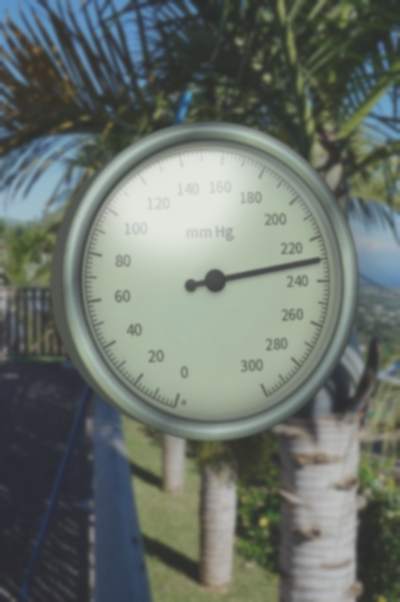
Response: 230 mmHg
